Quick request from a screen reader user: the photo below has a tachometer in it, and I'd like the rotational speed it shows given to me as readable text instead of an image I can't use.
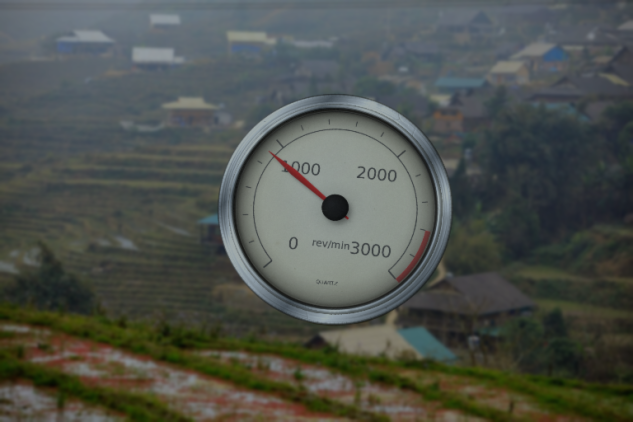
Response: 900 rpm
